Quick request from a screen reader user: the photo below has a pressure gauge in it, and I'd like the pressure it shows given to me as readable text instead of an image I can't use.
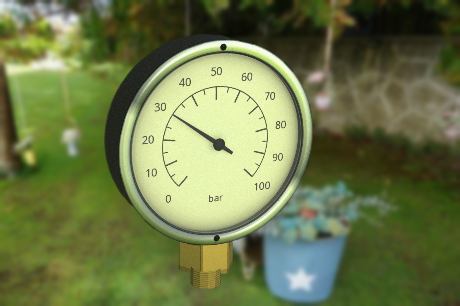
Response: 30 bar
